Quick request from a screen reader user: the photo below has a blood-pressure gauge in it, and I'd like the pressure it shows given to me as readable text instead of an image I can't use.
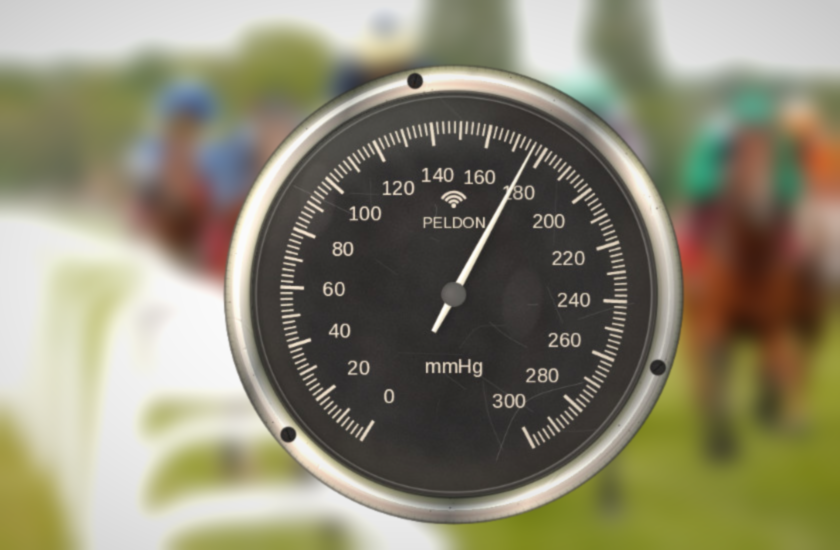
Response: 176 mmHg
